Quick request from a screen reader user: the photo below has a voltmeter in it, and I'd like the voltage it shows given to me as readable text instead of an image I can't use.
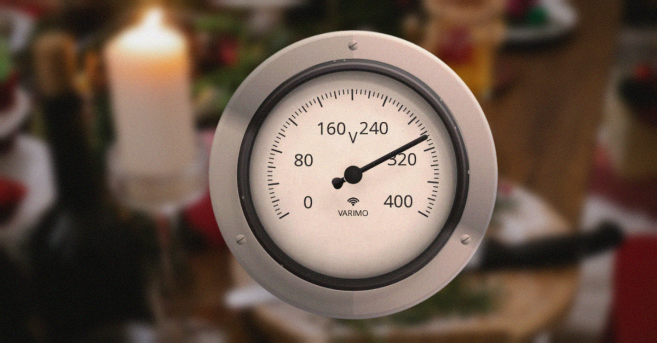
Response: 305 V
